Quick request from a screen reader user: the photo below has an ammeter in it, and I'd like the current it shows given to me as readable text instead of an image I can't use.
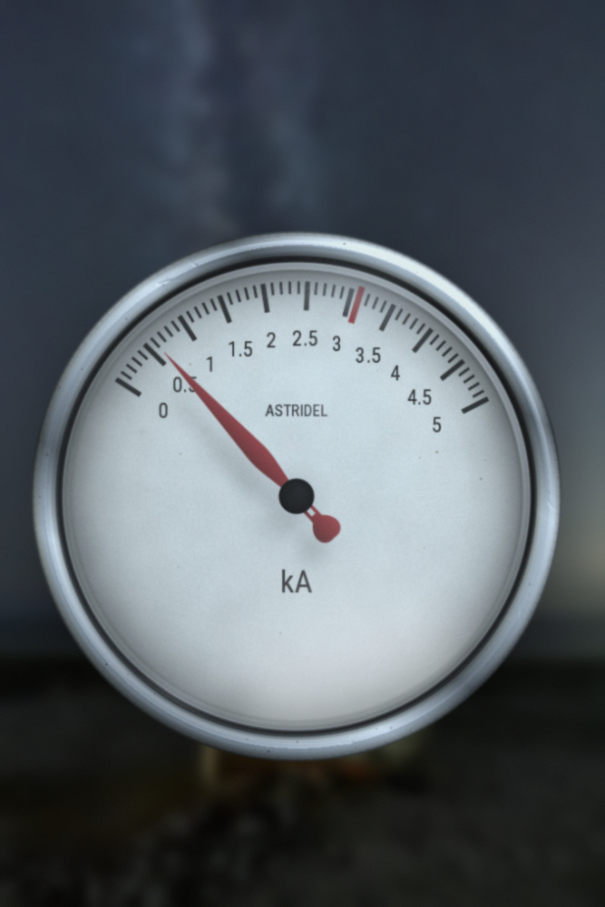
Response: 0.6 kA
